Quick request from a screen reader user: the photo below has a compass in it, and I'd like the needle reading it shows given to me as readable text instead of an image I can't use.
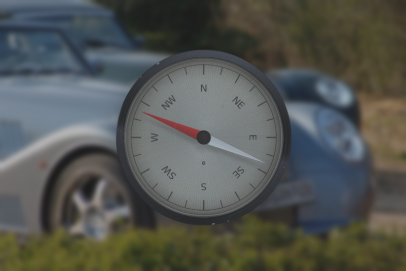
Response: 292.5 °
